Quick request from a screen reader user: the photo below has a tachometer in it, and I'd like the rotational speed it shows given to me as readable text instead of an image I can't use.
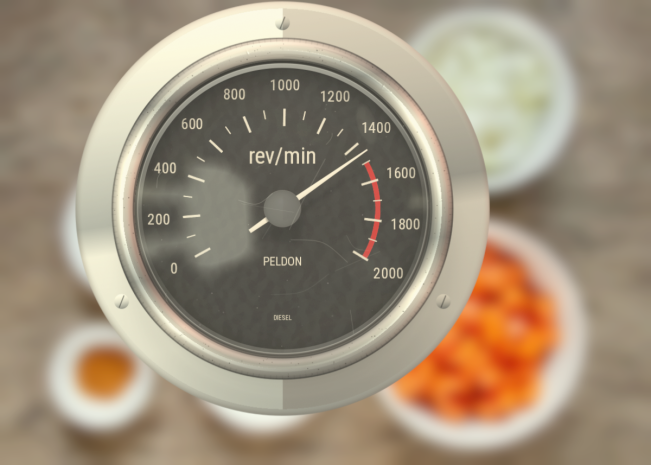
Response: 1450 rpm
